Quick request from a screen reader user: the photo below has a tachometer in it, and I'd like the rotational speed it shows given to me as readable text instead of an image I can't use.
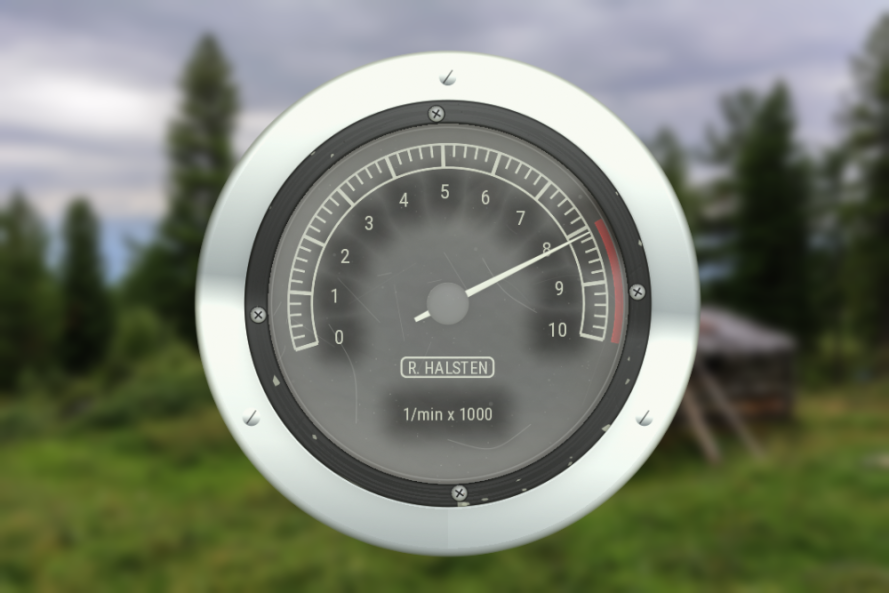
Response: 8100 rpm
